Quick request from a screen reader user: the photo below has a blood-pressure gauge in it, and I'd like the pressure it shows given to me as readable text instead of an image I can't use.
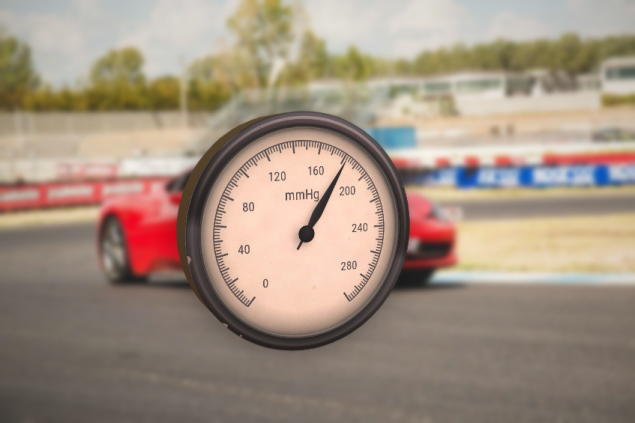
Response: 180 mmHg
